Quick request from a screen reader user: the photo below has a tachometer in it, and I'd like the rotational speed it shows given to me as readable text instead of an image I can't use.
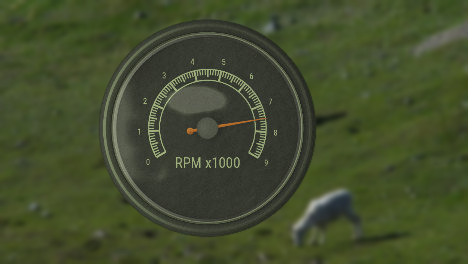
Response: 7500 rpm
